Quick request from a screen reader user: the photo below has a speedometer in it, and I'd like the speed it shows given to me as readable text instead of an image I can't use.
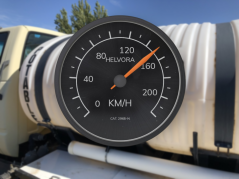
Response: 150 km/h
